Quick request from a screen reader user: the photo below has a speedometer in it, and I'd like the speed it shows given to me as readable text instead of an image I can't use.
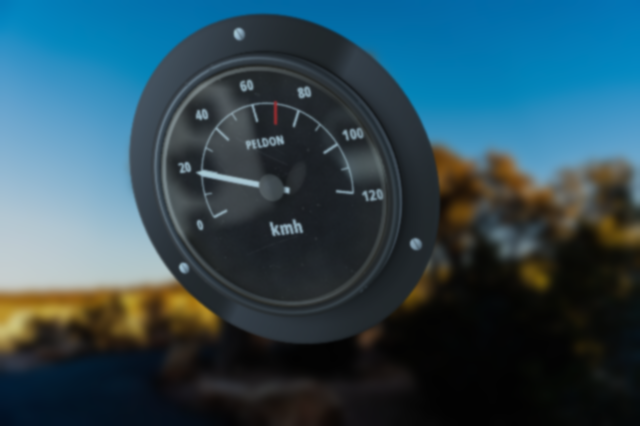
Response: 20 km/h
